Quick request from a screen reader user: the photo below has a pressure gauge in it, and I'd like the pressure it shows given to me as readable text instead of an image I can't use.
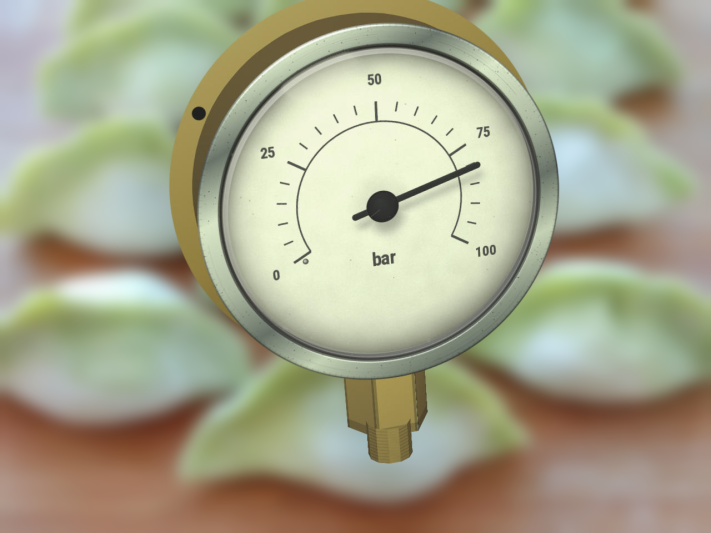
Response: 80 bar
